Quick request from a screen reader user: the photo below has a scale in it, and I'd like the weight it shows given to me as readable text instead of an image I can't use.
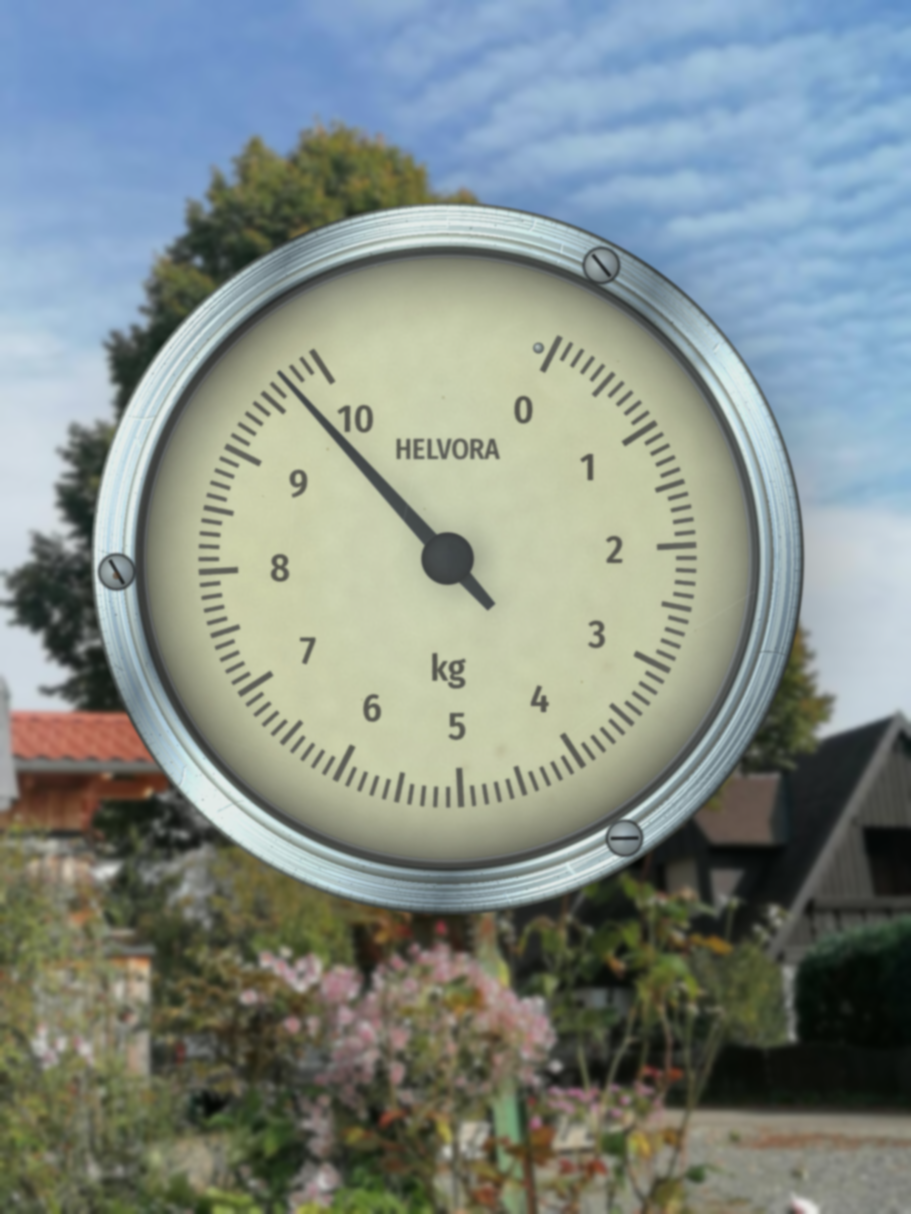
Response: 9.7 kg
